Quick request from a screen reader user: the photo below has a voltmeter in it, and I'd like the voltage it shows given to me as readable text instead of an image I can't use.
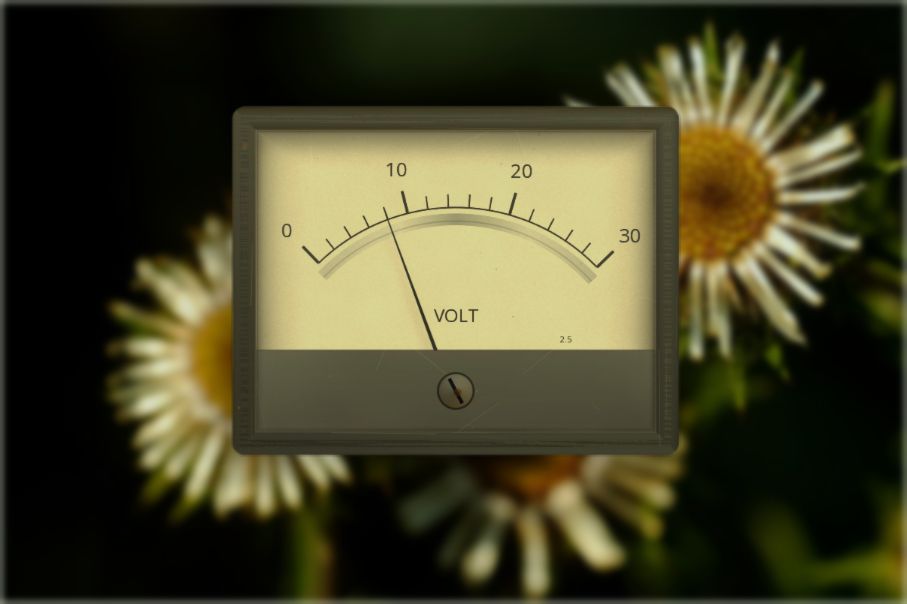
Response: 8 V
